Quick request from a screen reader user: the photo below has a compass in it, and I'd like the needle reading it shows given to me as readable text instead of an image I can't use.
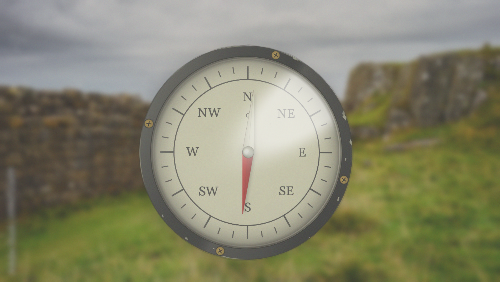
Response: 185 °
